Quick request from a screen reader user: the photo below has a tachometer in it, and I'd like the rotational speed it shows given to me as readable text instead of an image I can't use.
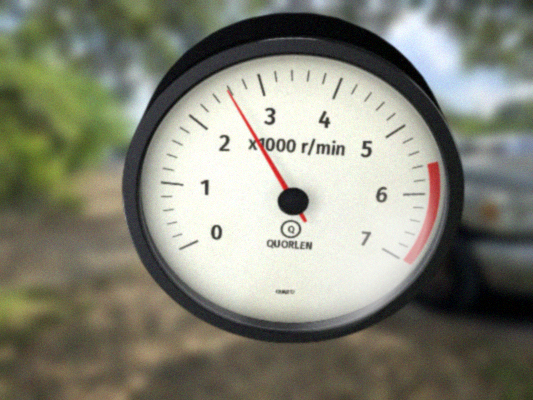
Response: 2600 rpm
